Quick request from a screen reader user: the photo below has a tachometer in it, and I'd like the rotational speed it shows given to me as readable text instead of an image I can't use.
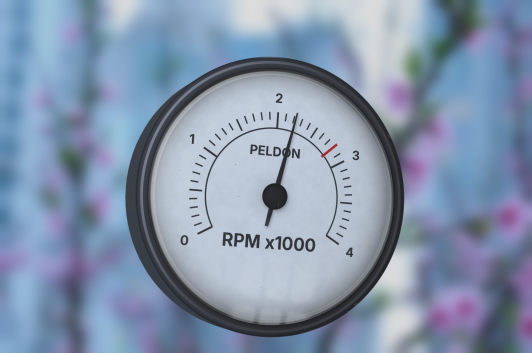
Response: 2200 rpm
